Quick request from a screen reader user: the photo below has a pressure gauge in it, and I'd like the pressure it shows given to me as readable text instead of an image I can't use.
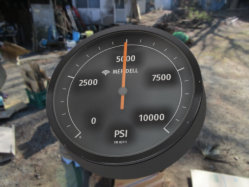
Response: 5000 psi
